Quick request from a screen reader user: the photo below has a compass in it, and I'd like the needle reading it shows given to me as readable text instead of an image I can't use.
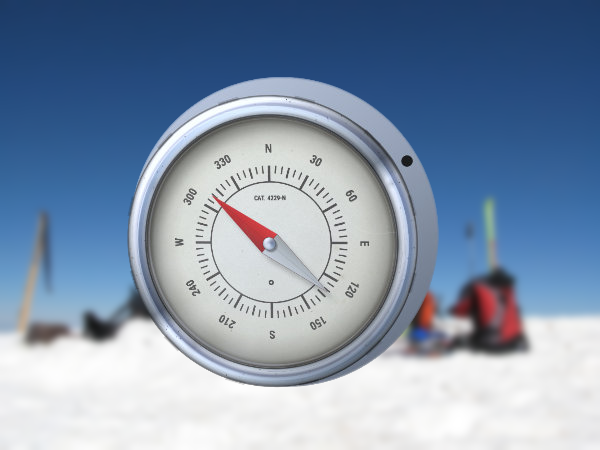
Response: 310 °
